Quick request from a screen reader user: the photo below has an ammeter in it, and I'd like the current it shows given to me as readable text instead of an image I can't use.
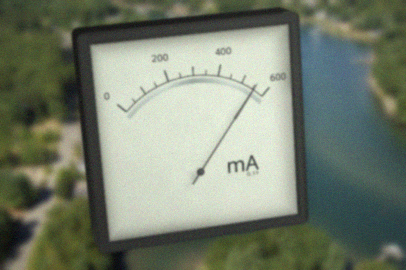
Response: 550 mA
